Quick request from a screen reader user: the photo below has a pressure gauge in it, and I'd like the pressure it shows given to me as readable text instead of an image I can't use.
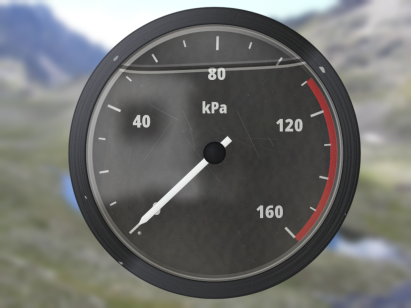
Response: 0 kPa
